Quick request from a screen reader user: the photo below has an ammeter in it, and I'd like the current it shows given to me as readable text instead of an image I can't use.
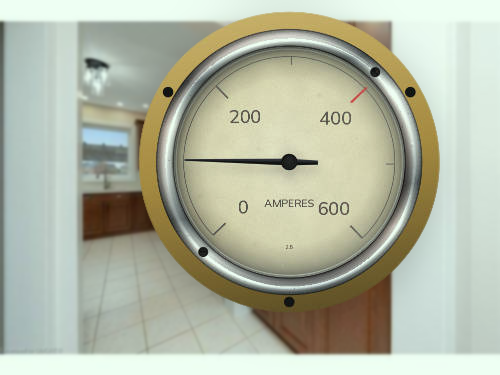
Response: 100 A
